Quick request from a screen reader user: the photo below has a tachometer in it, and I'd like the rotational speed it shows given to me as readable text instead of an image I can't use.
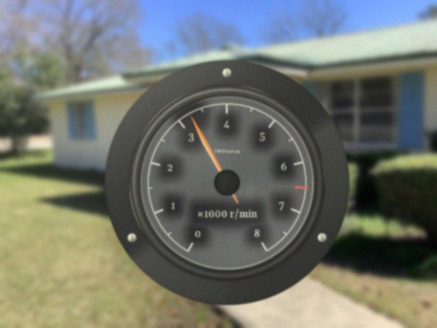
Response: 3250 rpm
